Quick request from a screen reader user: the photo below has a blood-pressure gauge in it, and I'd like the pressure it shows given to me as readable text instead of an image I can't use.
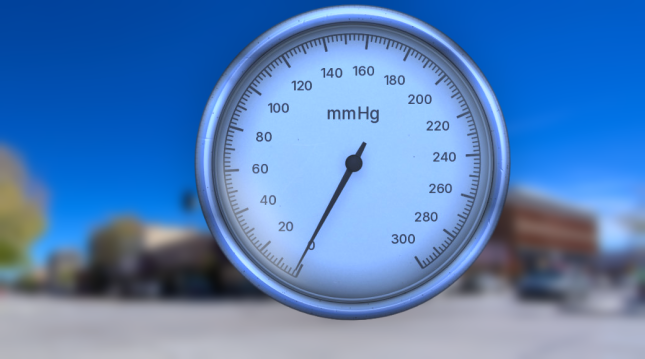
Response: 2 mmHg
